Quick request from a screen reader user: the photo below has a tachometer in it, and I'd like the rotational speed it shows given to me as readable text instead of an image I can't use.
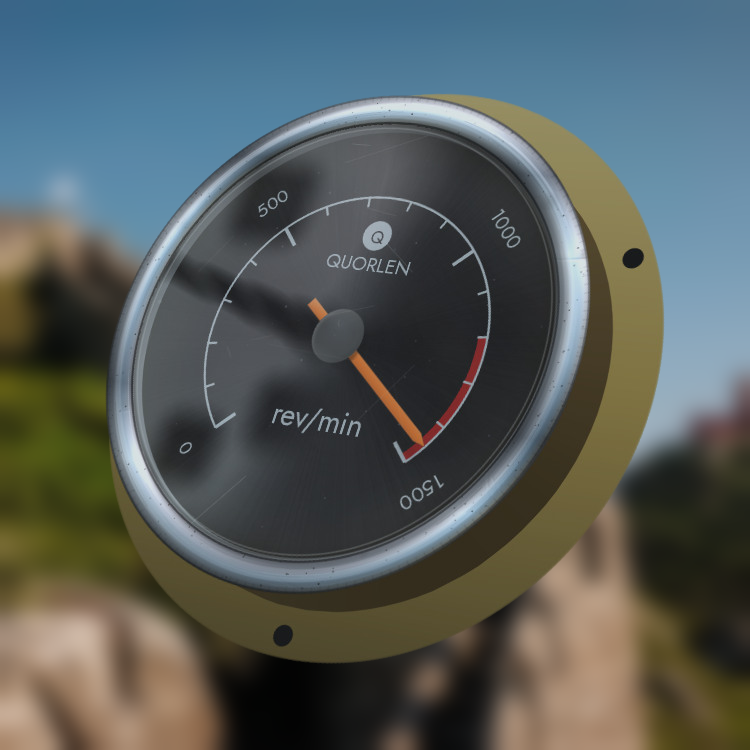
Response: 1450 rpm
